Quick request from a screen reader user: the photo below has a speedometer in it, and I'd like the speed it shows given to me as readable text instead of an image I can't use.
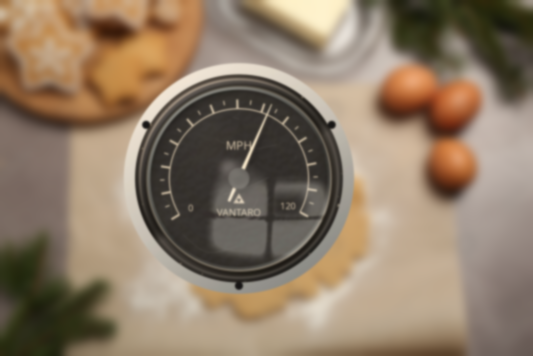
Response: 72.5 mph
